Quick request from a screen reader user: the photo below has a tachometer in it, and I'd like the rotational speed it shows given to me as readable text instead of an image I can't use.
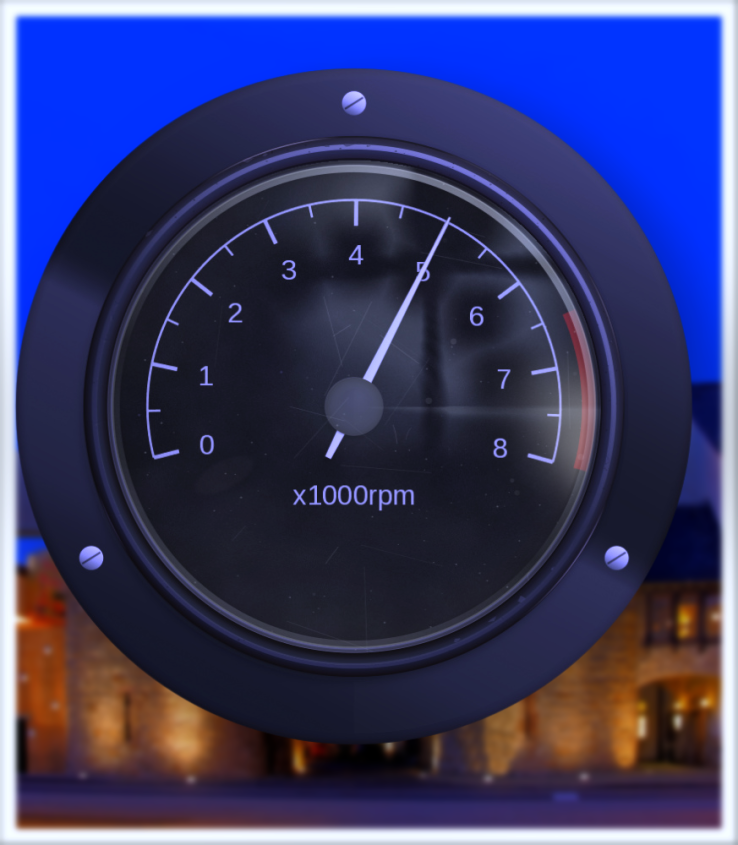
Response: 5000 rpm
